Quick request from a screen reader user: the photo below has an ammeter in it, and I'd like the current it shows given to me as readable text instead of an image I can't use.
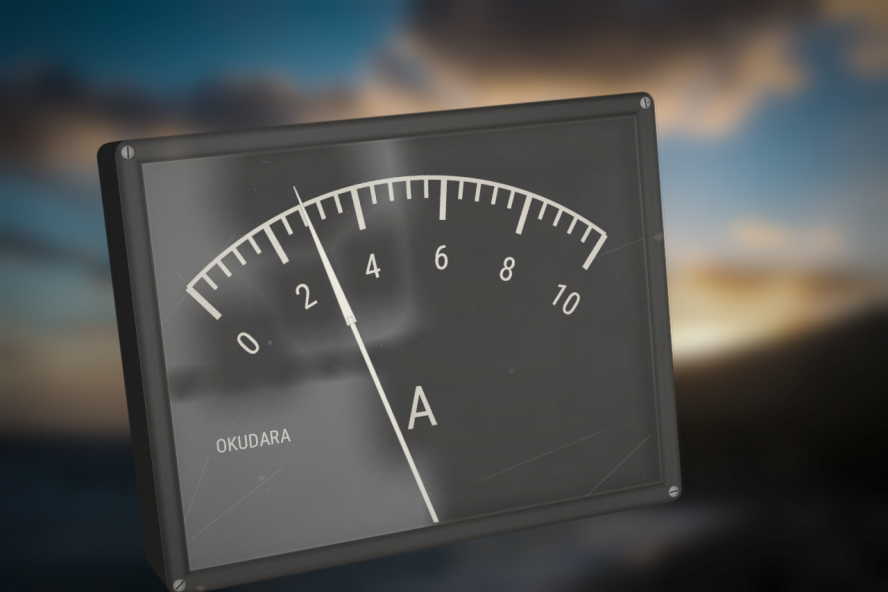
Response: 2.8 A
